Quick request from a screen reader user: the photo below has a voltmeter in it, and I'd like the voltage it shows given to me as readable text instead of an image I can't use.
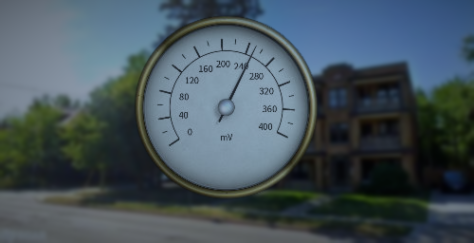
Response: 250 mV
